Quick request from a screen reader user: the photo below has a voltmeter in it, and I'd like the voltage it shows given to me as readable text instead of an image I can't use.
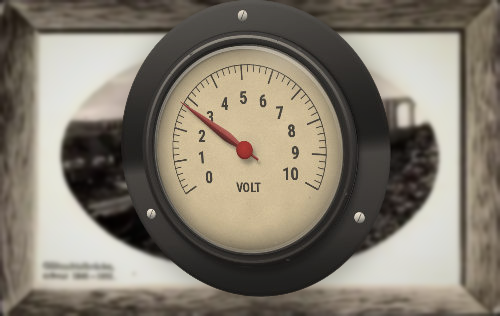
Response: 2.8 V
